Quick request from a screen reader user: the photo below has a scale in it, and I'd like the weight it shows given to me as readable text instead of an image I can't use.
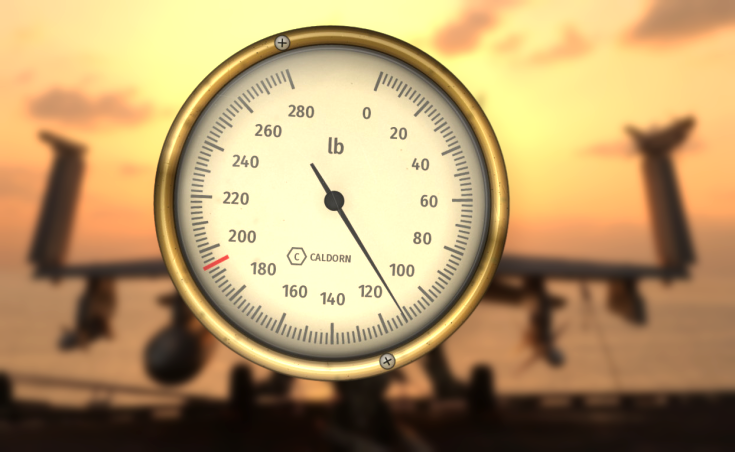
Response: 112 lb
